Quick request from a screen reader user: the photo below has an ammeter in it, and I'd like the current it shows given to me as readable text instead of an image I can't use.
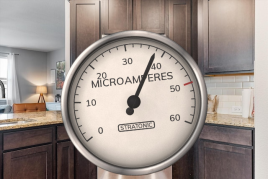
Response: 38 µA
